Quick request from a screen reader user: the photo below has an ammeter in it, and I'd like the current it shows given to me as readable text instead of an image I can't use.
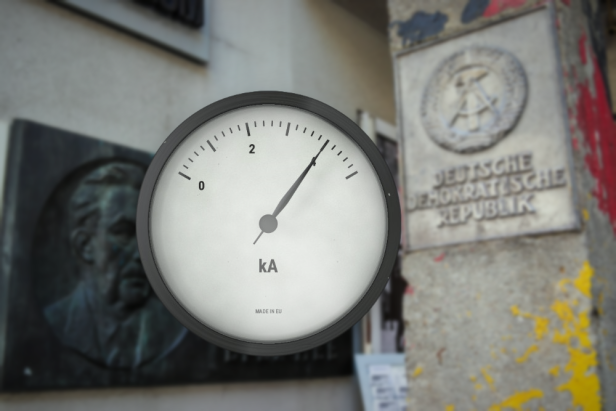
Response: 4 kA
